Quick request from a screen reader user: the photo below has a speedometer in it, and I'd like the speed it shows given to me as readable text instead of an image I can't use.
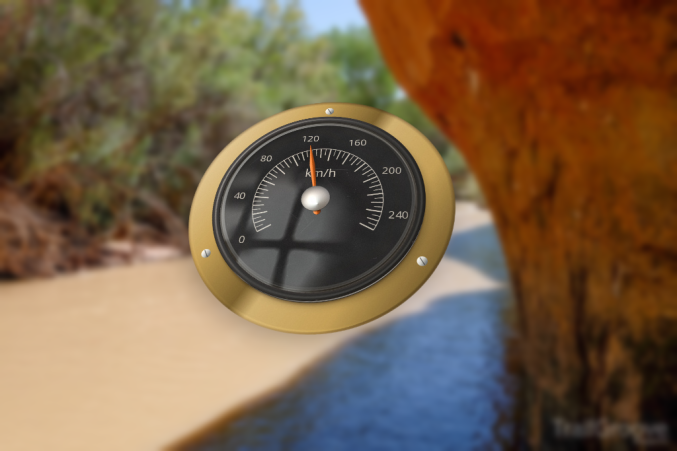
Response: 120 km/h
